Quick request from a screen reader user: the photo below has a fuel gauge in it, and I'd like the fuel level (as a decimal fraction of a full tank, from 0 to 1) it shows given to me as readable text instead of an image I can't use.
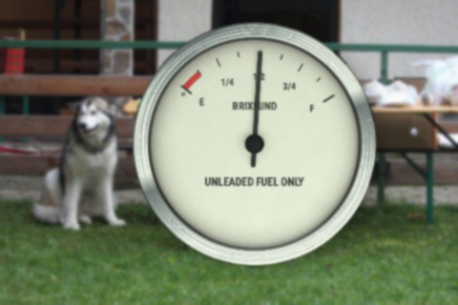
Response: 0.5
